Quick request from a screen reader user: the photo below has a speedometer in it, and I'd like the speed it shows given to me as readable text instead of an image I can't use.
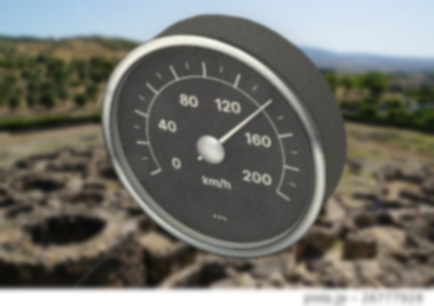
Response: 140 km/h
